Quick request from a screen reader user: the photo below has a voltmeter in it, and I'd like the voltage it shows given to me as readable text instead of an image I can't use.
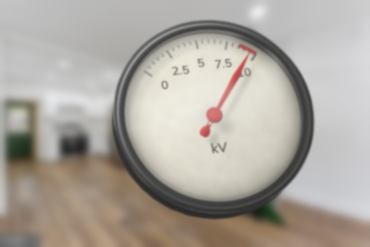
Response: 9.5 kV
